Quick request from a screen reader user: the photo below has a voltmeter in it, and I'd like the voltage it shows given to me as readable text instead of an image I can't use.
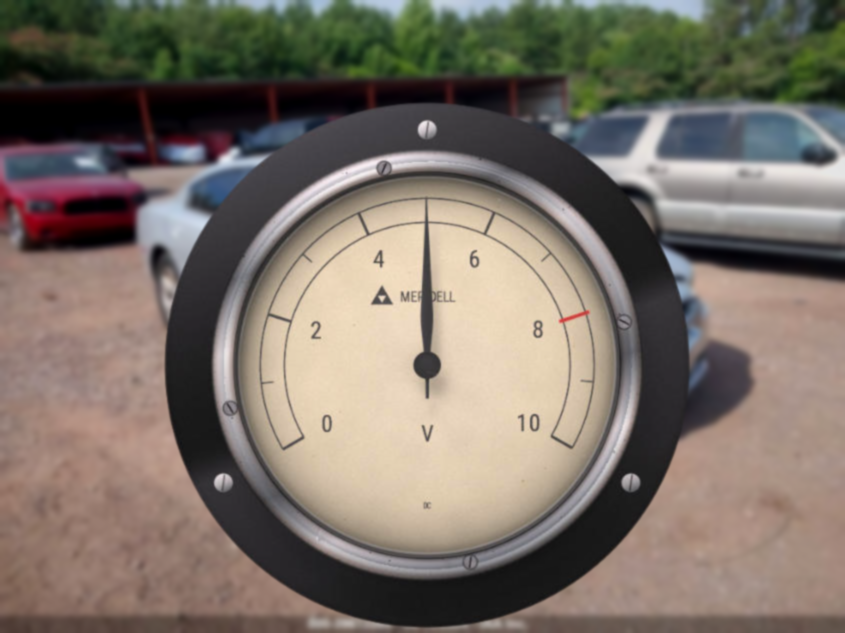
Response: 5 V
